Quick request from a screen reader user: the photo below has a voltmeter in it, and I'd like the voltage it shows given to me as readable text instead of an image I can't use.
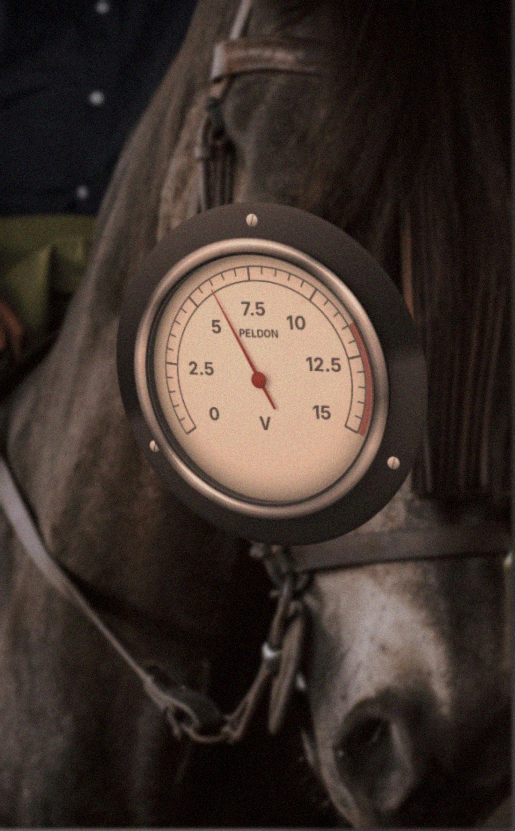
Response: 6 V
